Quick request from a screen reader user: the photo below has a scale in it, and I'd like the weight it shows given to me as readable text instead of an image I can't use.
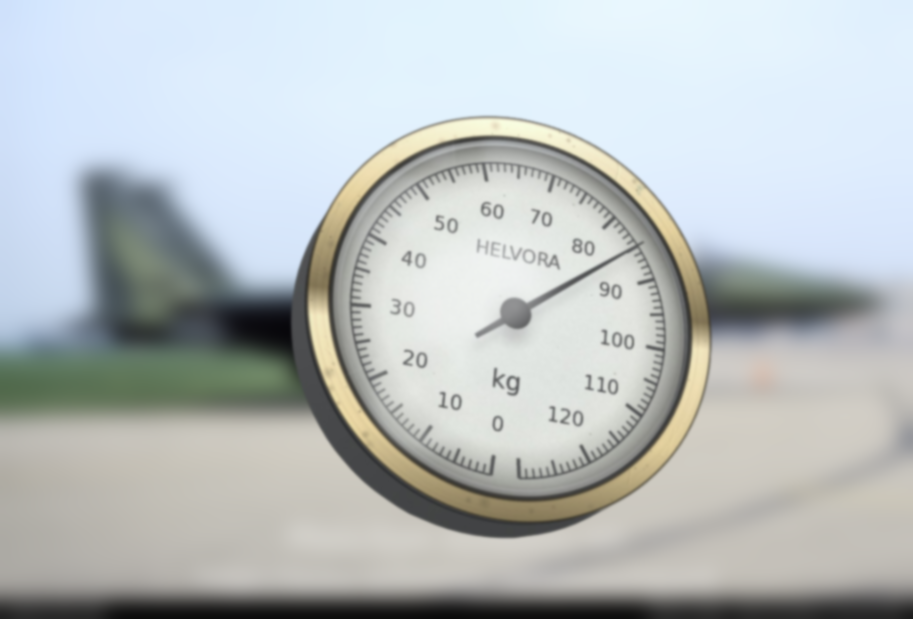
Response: 85 kg
